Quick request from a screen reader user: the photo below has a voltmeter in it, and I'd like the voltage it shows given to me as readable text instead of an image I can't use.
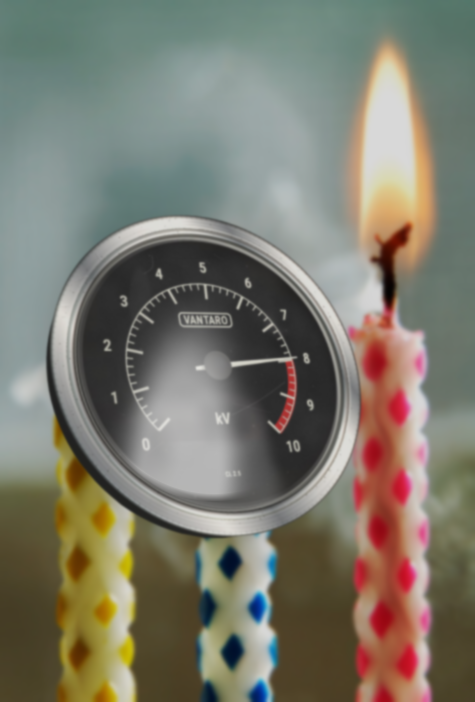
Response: 8 kV
